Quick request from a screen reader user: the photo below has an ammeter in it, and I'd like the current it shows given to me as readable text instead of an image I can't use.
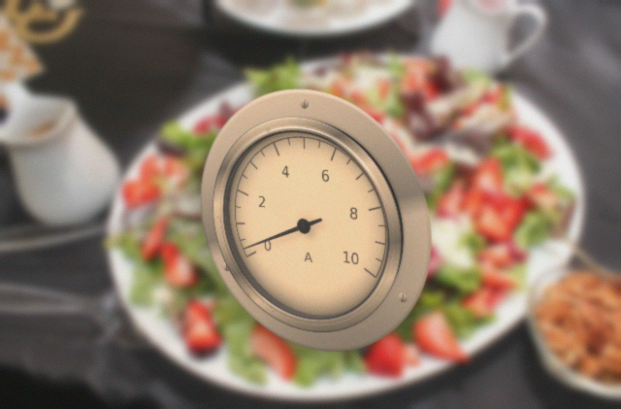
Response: 0.25 A
